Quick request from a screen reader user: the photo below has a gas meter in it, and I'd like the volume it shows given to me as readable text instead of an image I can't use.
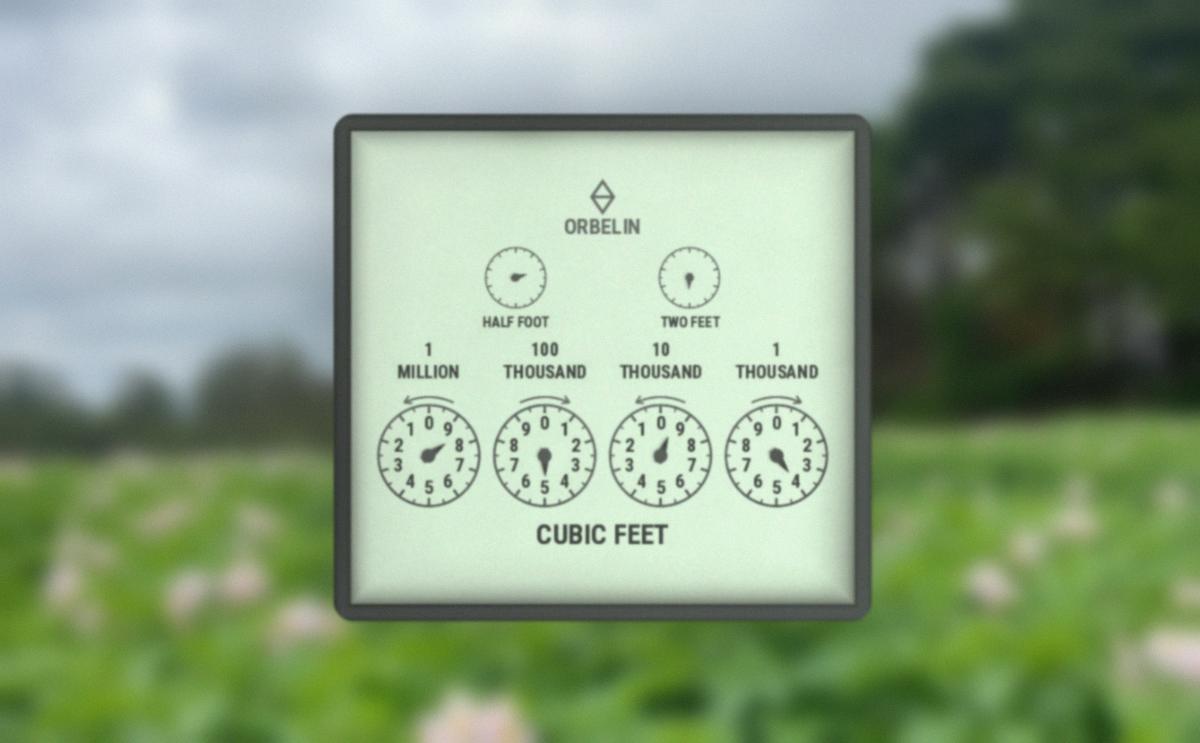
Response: 849400 ft³
